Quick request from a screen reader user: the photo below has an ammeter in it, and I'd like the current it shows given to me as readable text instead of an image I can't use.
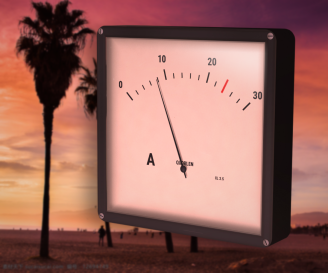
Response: 8 A
